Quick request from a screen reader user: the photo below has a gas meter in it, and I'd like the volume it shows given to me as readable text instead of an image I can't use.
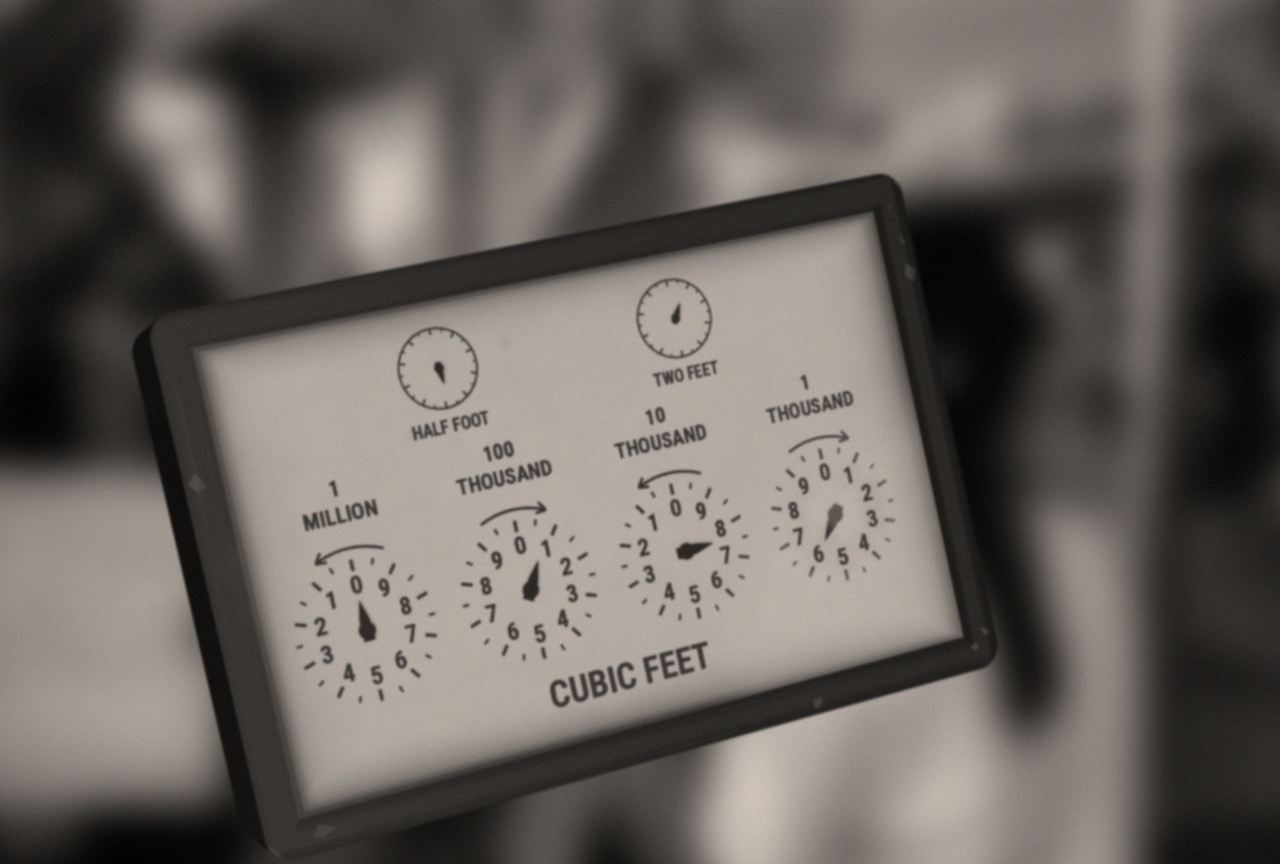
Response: 7600 ft³
